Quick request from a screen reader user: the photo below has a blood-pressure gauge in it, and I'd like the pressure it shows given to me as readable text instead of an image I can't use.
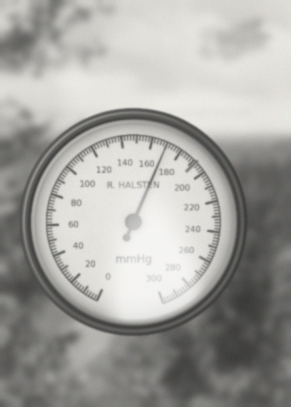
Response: 170 mmHg
